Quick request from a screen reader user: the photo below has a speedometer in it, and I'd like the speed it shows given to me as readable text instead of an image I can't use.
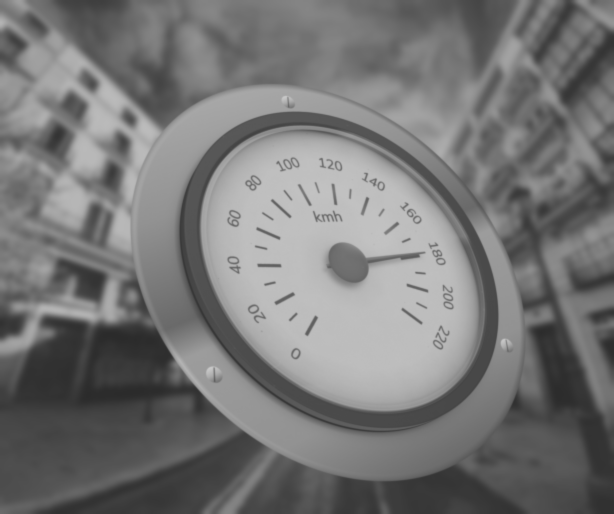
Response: 180 km/h
